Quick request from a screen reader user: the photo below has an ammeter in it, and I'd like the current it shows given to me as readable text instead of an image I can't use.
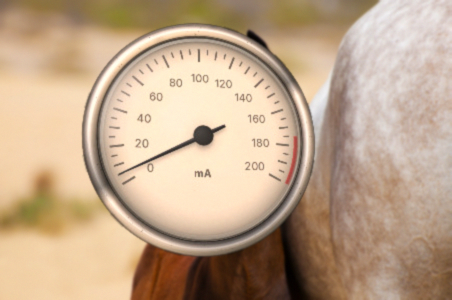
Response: 5 mA
